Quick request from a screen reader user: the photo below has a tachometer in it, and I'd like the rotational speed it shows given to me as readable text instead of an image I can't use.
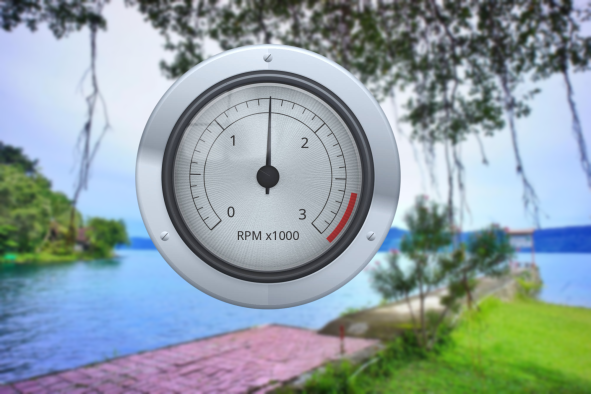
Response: 1500 rpm
